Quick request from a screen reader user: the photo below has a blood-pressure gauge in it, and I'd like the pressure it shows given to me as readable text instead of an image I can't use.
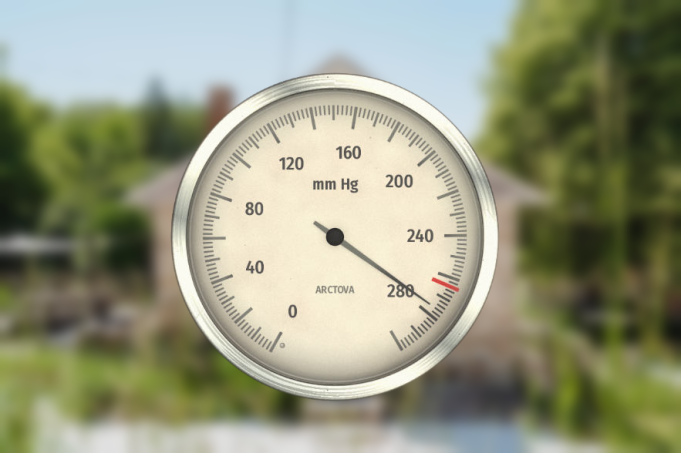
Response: 276 mmHg
